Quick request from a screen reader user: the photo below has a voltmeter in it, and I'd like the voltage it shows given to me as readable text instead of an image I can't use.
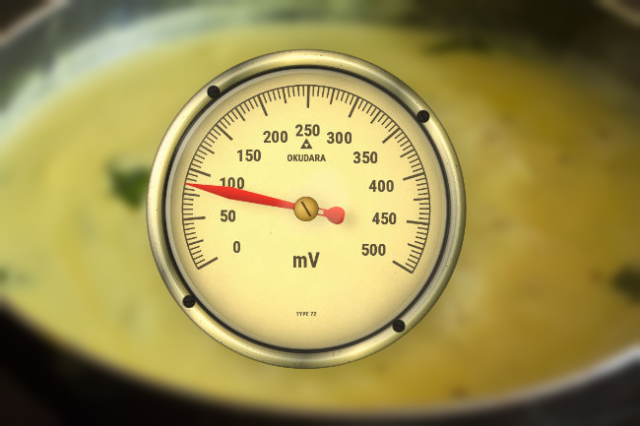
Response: 85 mV
